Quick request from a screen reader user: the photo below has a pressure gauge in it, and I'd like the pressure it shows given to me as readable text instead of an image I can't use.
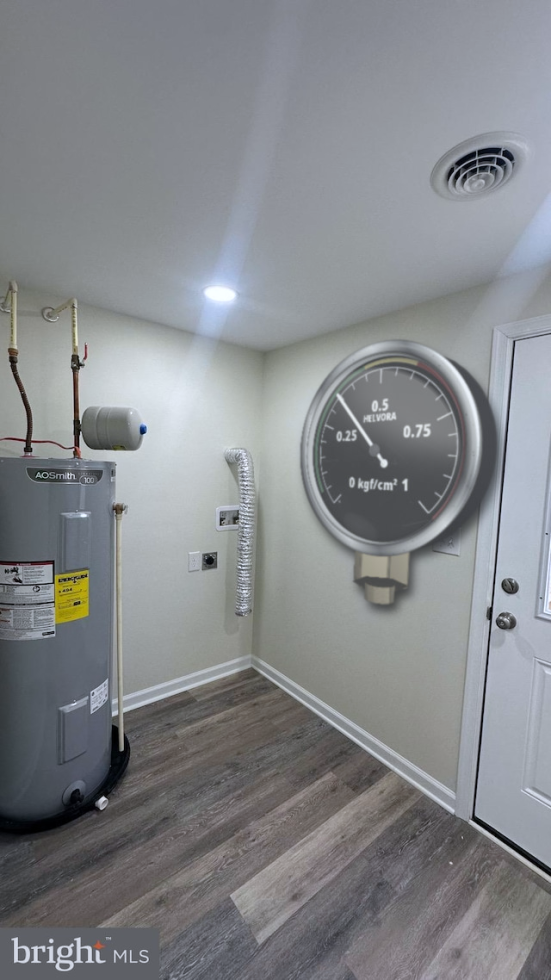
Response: 0.35 kg/cm²
